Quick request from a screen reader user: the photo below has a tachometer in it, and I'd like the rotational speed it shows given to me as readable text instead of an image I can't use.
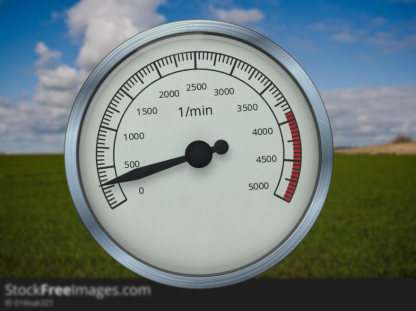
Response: 300 rpm
